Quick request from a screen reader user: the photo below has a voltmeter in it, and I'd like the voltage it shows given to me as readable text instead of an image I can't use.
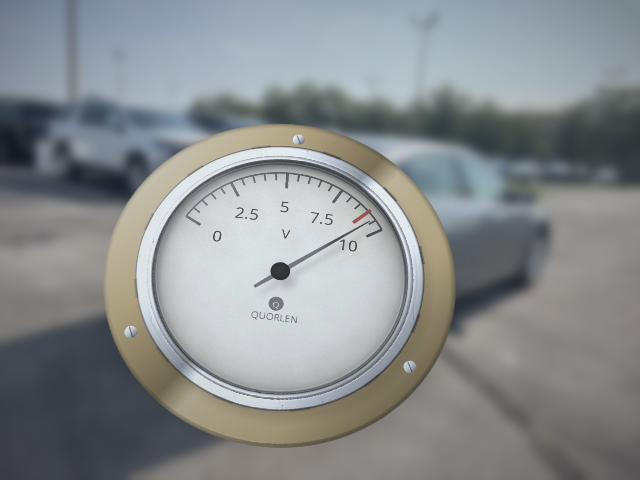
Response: 9.5 V
